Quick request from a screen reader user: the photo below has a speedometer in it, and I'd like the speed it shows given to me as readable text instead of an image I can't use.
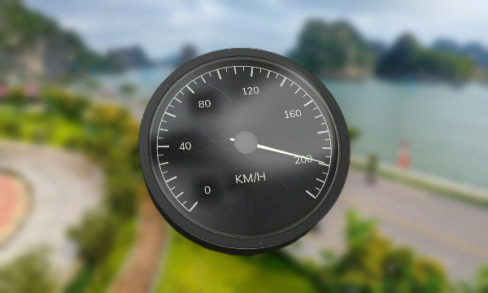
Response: 200 km/h
